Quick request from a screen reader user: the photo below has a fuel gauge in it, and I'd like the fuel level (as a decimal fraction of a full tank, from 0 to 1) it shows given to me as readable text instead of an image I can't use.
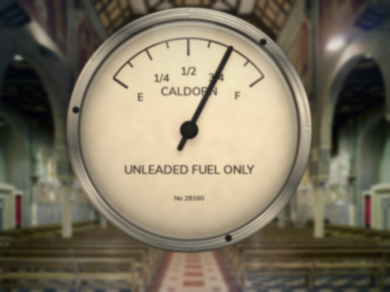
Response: 0.75
